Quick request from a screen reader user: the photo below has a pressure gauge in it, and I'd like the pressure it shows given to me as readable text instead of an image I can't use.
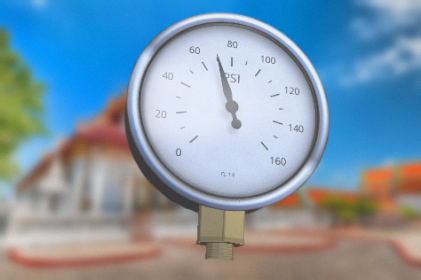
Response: 70 psi
